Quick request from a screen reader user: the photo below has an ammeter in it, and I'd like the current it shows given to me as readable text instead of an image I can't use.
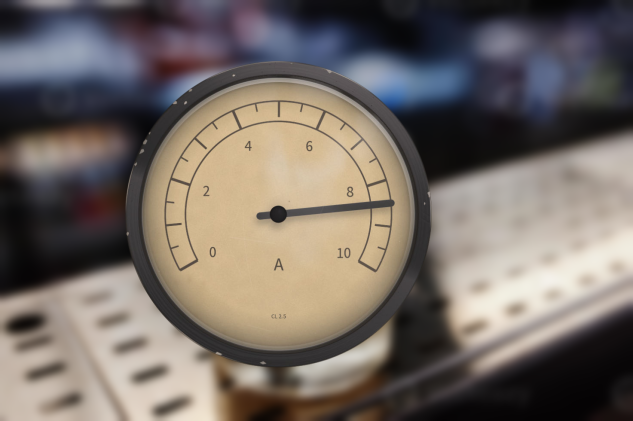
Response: 8.5 A
